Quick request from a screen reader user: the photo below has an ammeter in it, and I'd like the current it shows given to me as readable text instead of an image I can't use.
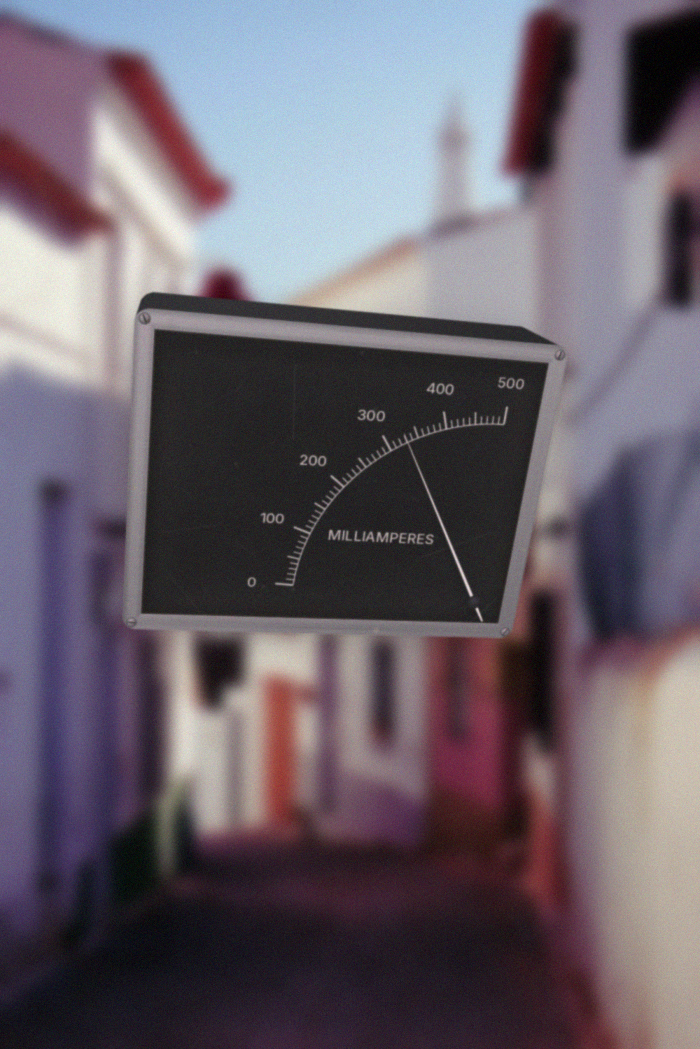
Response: 330 mA
